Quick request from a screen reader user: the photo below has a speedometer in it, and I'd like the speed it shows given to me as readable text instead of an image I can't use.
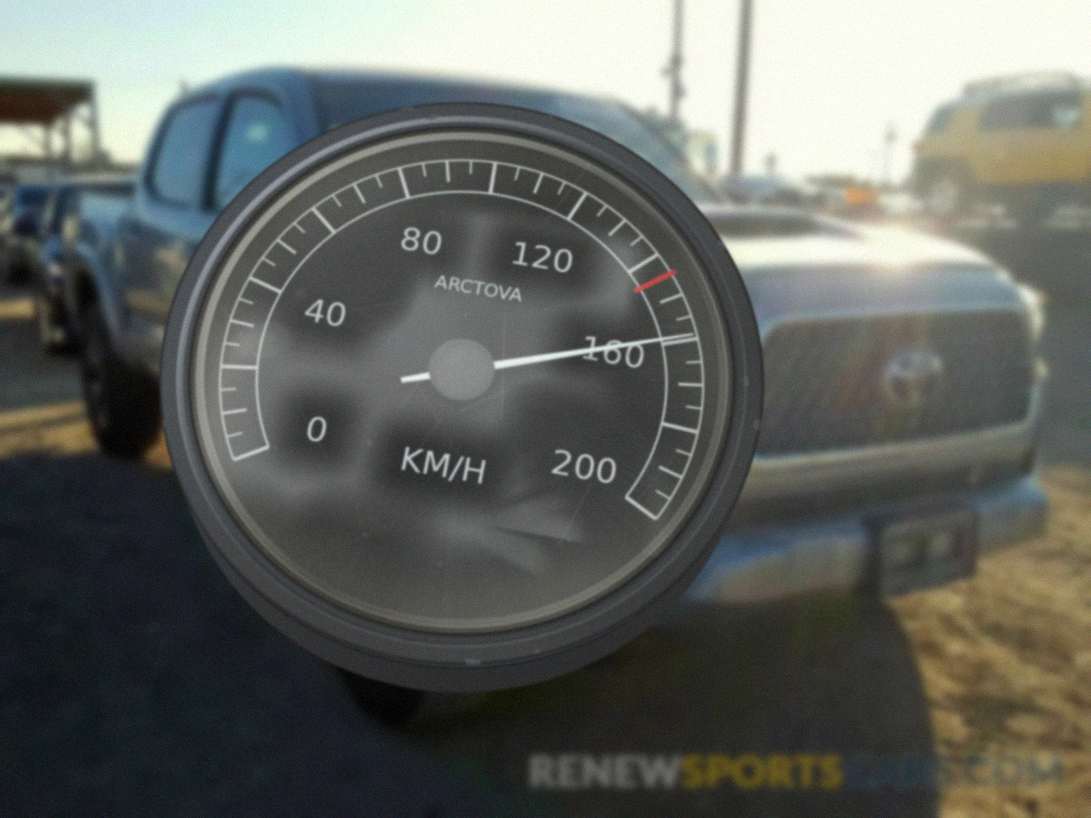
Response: 160 km/h
